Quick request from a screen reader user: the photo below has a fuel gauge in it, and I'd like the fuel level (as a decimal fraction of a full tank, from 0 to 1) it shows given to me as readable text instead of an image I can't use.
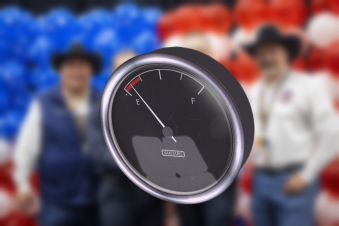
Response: 0.125
